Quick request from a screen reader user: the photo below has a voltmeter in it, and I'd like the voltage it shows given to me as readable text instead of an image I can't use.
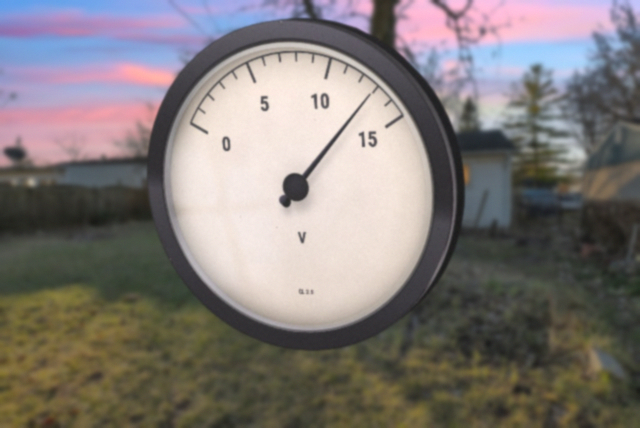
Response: 13 V
